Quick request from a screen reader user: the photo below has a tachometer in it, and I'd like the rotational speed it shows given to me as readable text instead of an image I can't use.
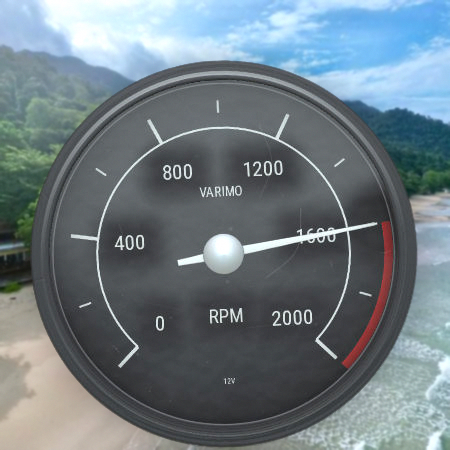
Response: 1600 rpm
